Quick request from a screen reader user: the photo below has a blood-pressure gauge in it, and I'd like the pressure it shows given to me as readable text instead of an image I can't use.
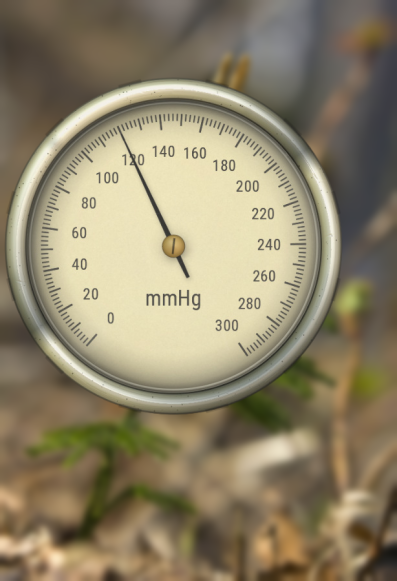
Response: 120 mmHg
